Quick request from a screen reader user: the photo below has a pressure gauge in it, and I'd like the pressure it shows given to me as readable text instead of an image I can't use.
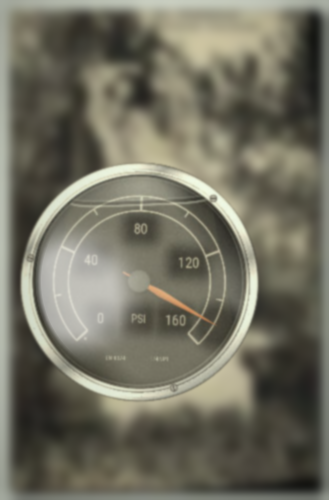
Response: 150 psi
